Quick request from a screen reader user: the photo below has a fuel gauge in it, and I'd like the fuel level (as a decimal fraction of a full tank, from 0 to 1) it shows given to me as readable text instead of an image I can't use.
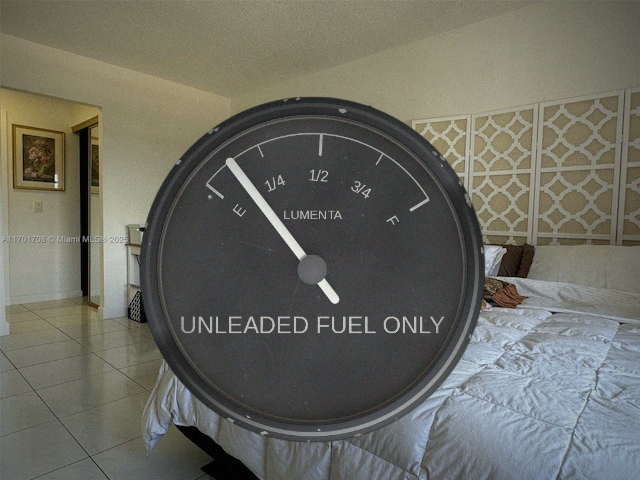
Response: 0.125
